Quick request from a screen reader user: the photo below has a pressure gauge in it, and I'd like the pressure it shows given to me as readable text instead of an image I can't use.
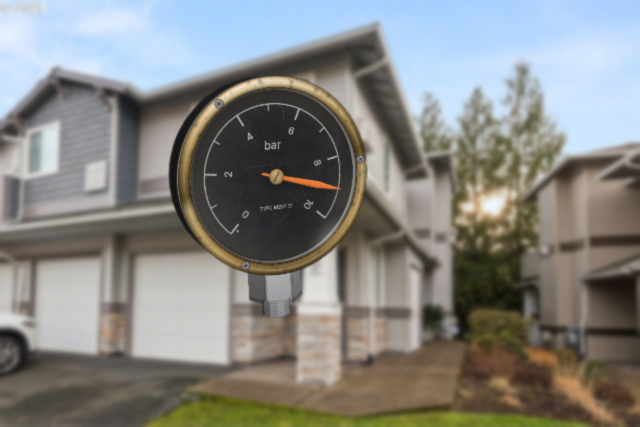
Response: 9 bar
